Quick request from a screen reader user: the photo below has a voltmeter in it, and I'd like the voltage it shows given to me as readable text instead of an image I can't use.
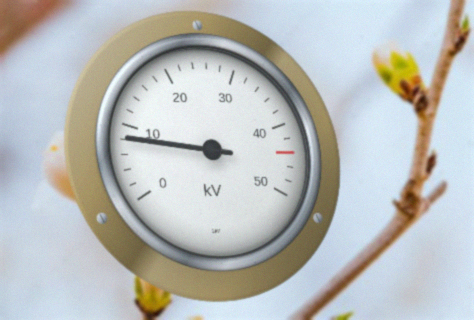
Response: 8 kV
